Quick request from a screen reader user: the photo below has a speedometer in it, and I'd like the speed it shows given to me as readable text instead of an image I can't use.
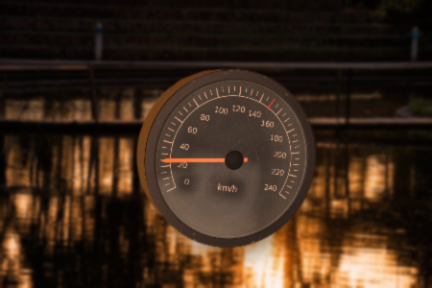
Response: 25 km/h
